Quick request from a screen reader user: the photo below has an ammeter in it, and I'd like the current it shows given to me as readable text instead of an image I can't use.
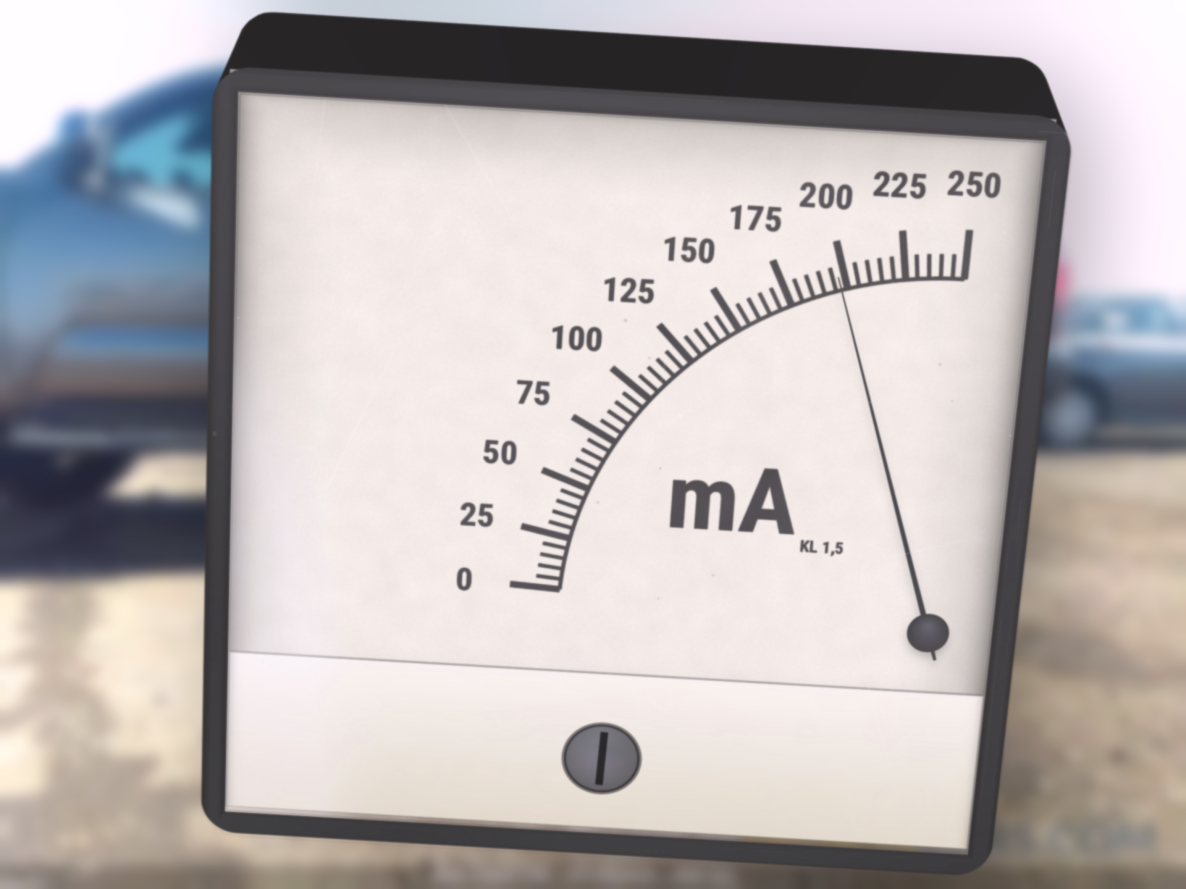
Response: 197.5 mA
